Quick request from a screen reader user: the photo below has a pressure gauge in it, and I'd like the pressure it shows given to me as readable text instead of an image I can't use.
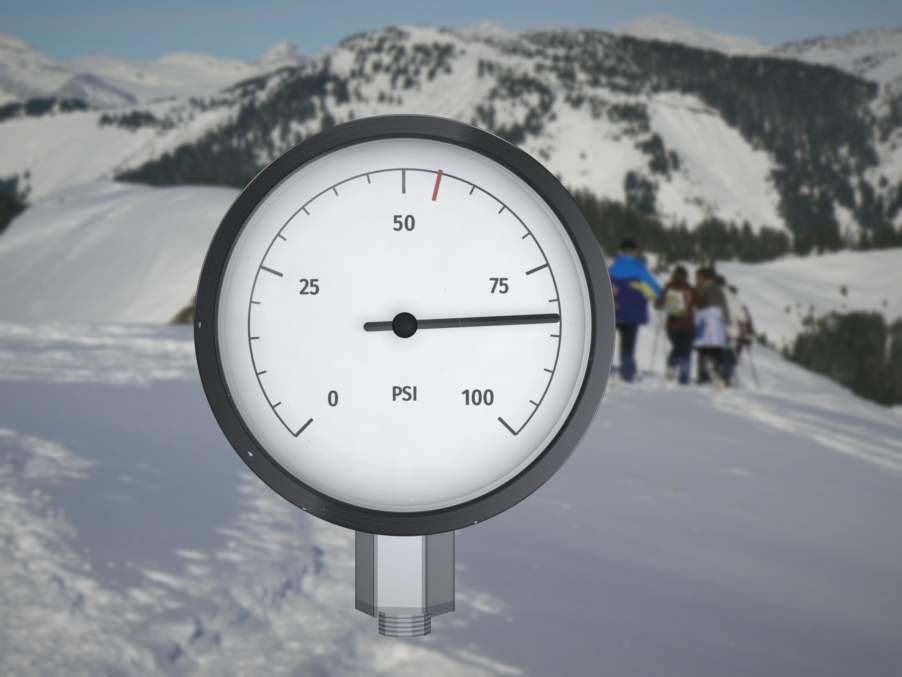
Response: 82.5 psi
